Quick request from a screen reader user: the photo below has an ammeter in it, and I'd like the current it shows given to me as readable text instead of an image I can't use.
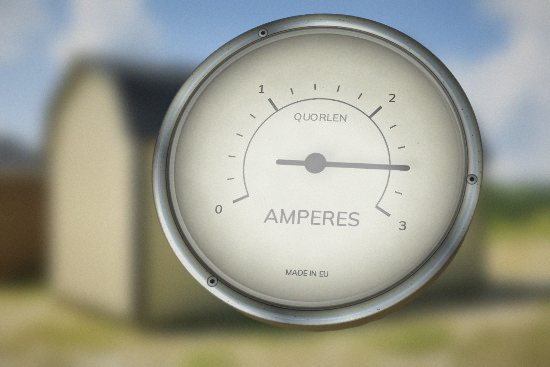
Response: 2.6 A
